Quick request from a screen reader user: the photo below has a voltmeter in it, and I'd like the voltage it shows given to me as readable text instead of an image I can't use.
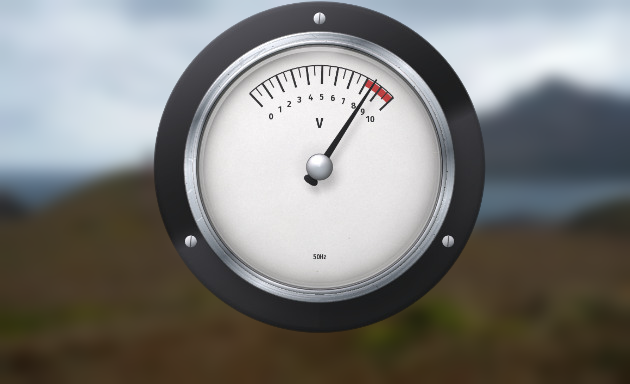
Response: 8.5 V
